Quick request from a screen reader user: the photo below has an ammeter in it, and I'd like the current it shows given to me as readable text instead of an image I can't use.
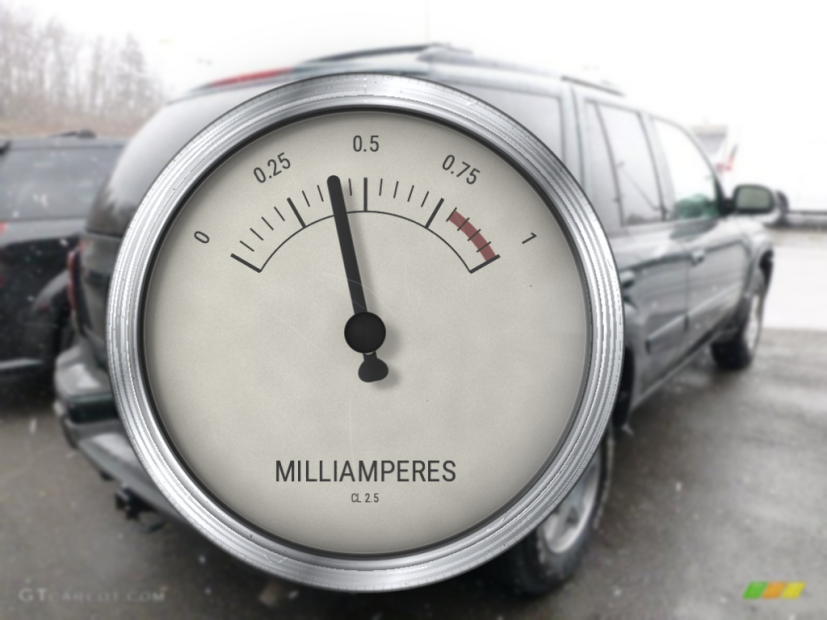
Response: 0.4 mA
